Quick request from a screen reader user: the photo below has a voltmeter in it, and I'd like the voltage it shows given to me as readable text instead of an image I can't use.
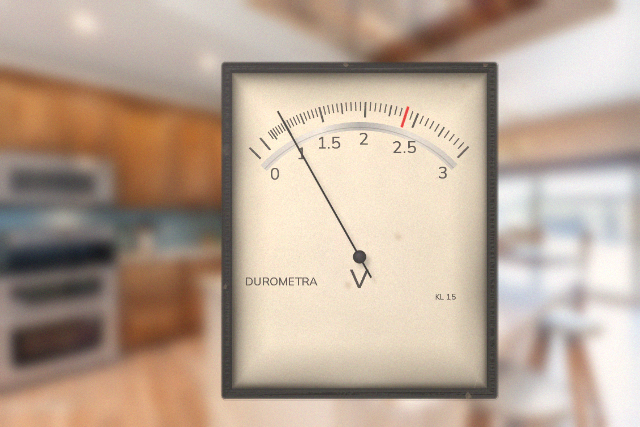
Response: 1 V
